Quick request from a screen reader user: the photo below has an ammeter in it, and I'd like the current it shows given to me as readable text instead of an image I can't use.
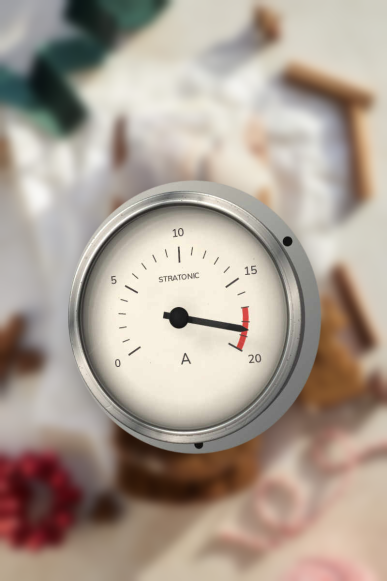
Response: 18.5 A
